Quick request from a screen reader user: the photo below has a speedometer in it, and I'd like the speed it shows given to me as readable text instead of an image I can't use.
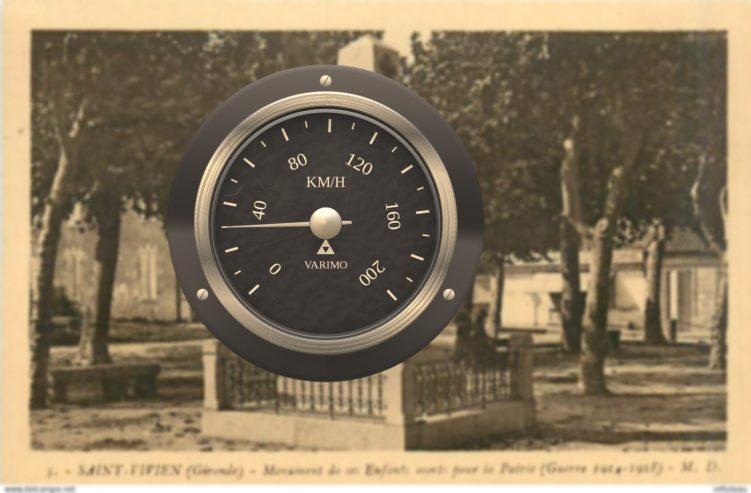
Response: 30 km/h
